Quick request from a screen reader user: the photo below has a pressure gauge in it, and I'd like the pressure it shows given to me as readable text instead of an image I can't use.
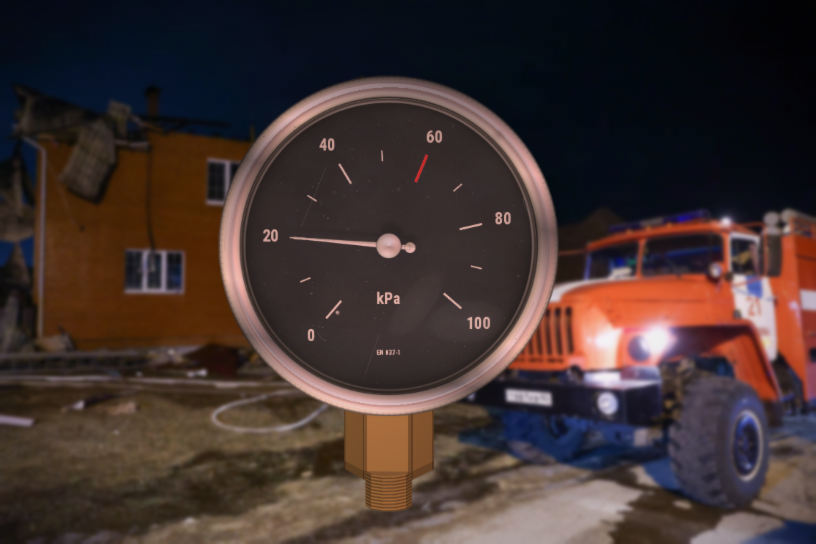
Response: 20 kPa
